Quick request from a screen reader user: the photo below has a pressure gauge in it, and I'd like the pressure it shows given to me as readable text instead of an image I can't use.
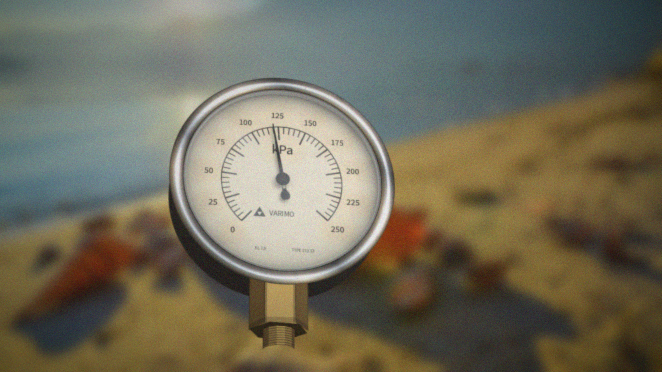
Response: 120 kPa
